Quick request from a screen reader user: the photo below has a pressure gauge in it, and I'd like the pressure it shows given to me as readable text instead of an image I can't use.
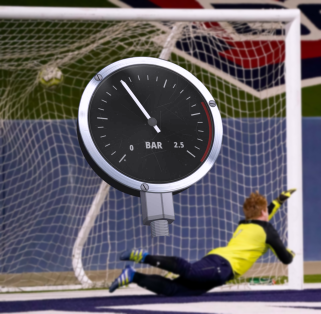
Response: 1 bar
